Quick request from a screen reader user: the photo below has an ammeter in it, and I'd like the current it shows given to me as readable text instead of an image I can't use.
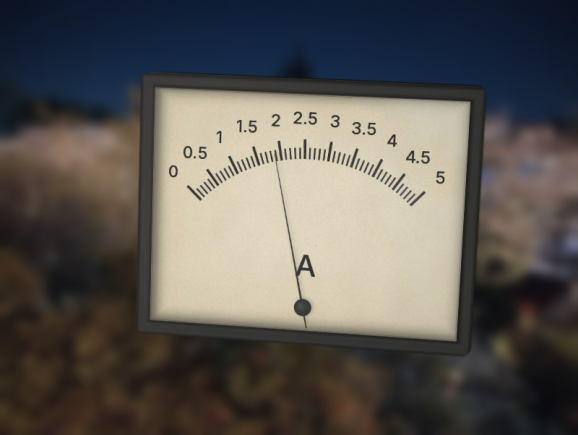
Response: 1.9 A
